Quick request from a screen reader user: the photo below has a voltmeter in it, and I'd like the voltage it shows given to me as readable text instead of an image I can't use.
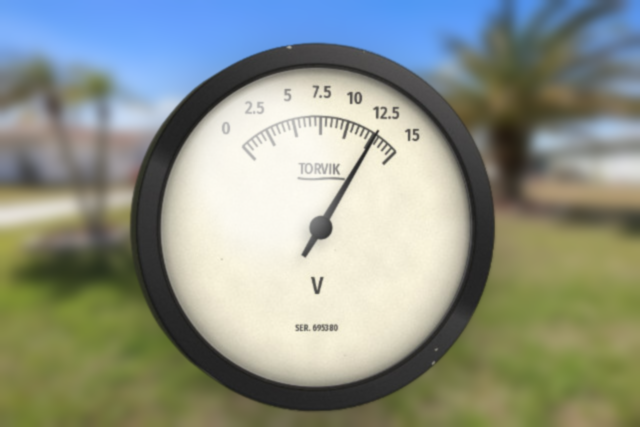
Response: 12.5 V
